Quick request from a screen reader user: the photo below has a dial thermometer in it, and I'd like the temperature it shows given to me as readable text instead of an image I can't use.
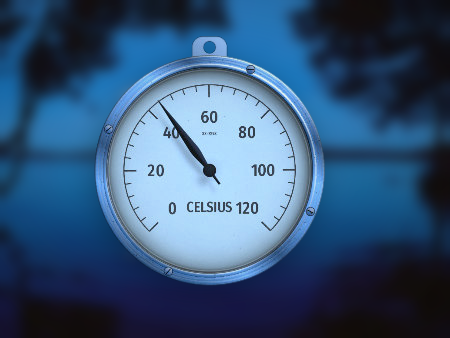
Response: 44 °C
